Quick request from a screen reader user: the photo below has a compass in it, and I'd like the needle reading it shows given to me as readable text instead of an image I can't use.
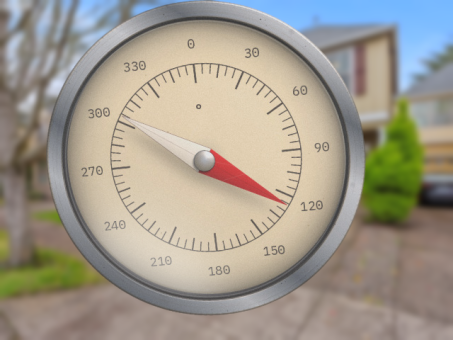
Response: 125 °
